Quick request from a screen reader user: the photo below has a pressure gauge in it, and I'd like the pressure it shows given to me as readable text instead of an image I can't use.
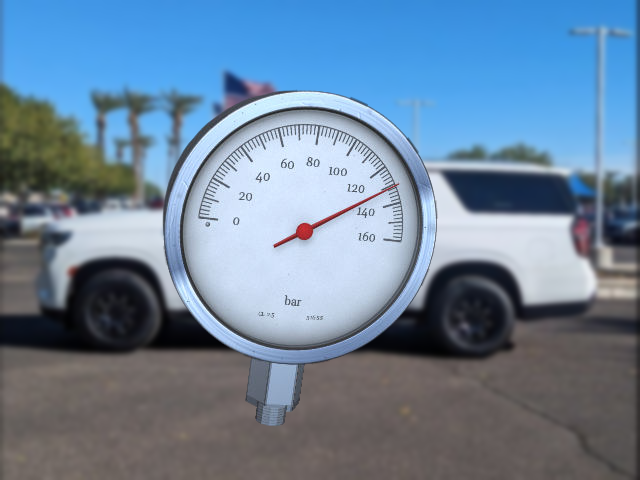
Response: 130 bar
